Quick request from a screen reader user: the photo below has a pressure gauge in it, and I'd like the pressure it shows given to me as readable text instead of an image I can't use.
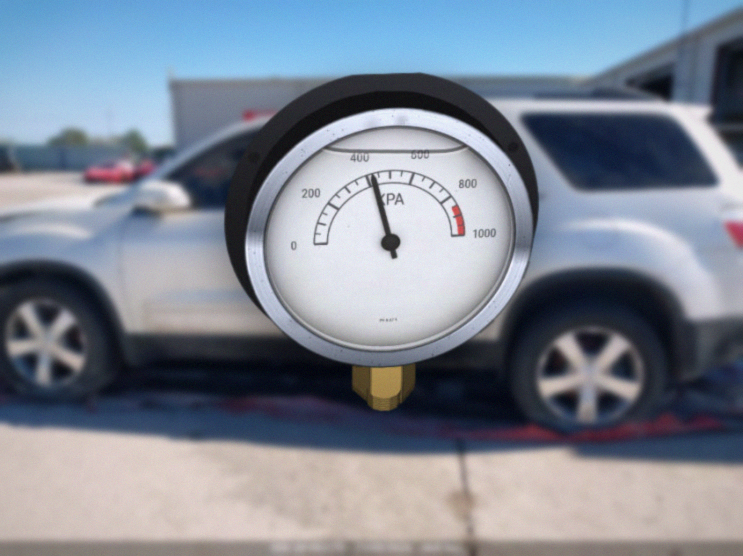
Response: 425 kPa
